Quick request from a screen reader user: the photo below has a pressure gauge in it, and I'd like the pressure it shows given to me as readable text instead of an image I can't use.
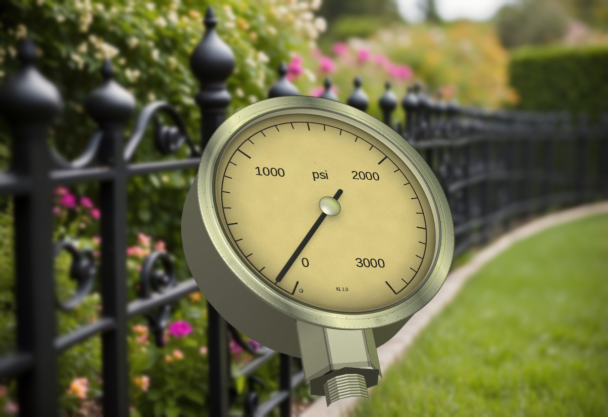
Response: 100 psi
